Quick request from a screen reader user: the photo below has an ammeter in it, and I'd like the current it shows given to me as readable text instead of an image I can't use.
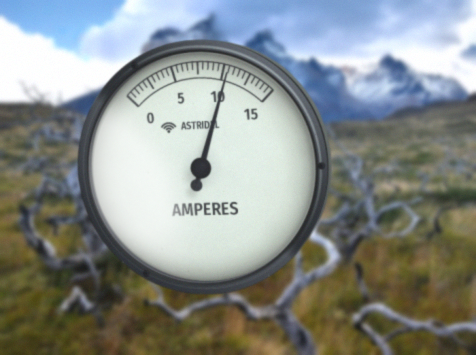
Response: 10.5 A
